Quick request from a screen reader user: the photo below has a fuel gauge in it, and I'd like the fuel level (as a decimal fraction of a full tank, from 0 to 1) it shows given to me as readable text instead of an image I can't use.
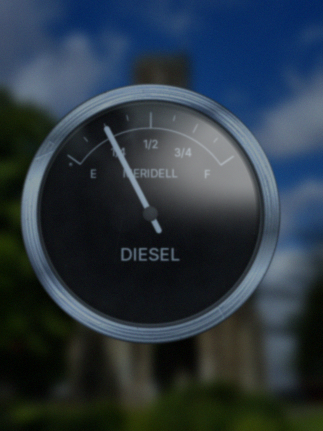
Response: 0.25
